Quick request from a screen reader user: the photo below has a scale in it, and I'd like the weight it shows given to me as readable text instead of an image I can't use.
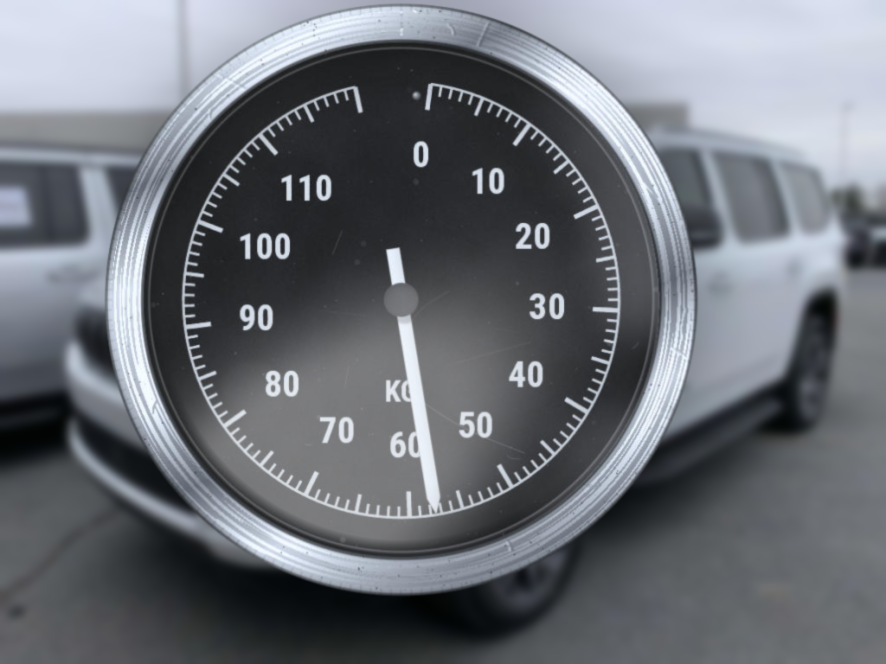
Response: 57.5 kg
